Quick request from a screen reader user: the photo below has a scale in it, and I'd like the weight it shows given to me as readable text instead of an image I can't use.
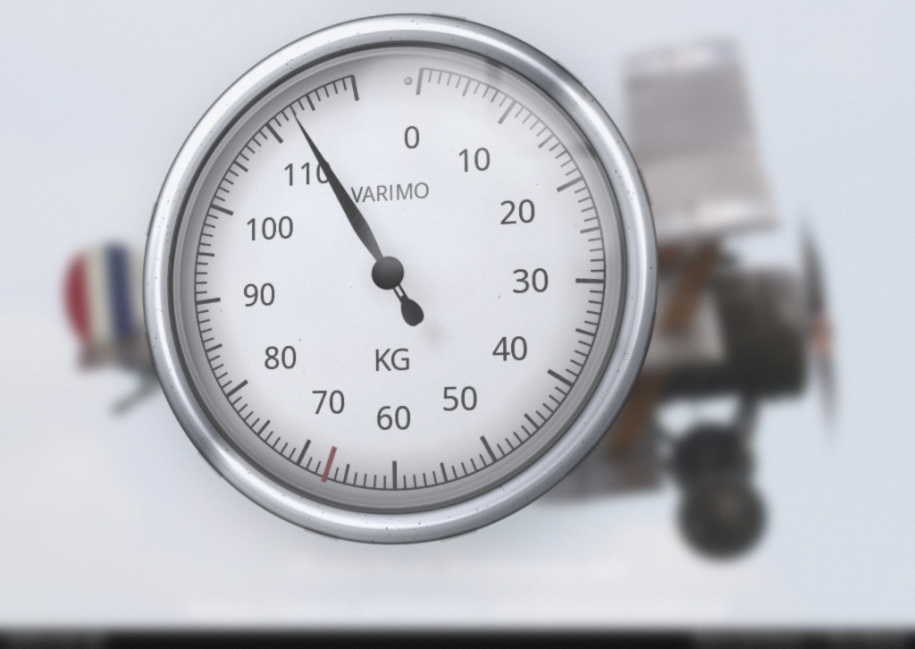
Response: 113 kg
